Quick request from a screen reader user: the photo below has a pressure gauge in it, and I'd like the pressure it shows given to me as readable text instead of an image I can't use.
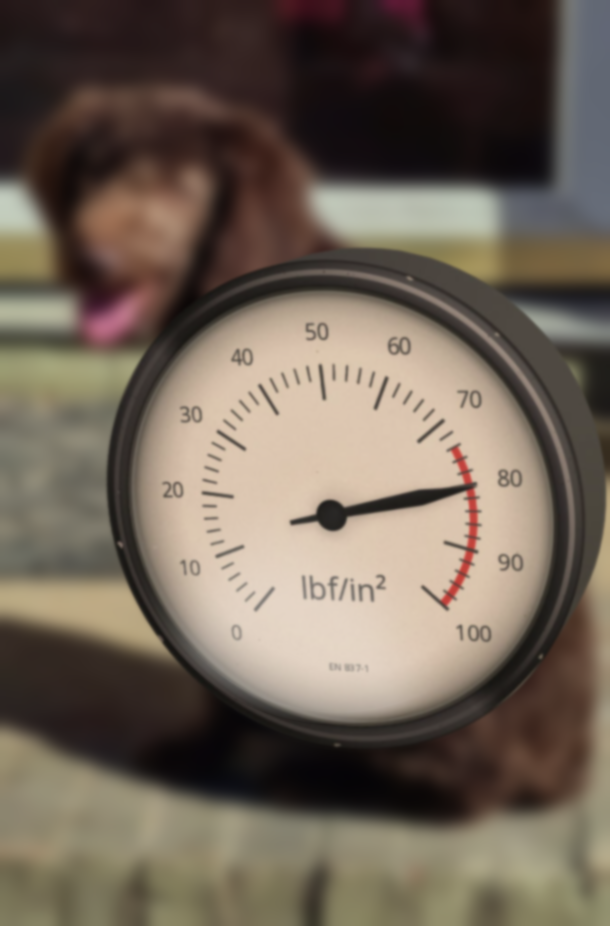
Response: 80 psi
